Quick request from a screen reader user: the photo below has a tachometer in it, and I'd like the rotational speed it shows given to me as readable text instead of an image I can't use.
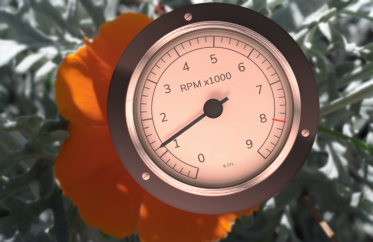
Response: 1200 rpm
